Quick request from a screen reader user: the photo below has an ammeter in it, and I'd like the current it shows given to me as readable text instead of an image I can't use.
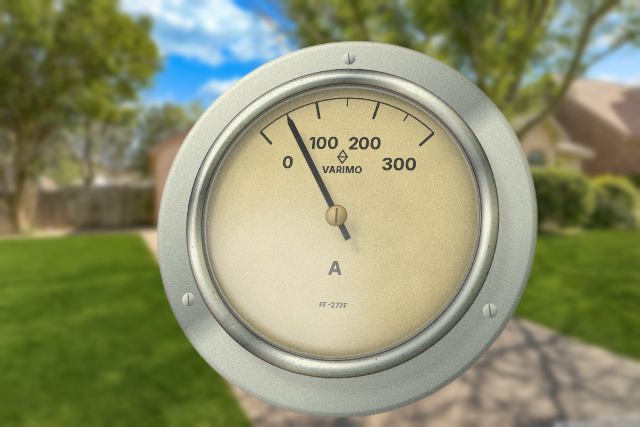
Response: 50 A
